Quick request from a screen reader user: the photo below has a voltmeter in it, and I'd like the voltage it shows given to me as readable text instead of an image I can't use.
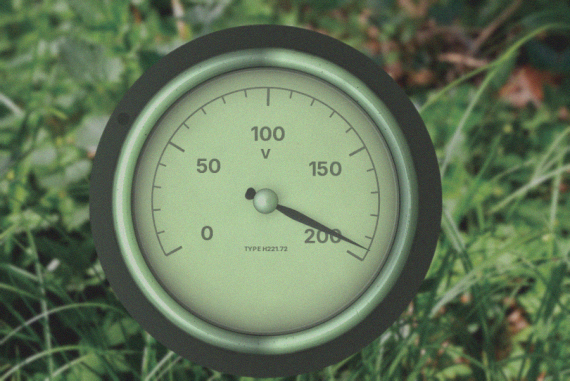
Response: 195 V
